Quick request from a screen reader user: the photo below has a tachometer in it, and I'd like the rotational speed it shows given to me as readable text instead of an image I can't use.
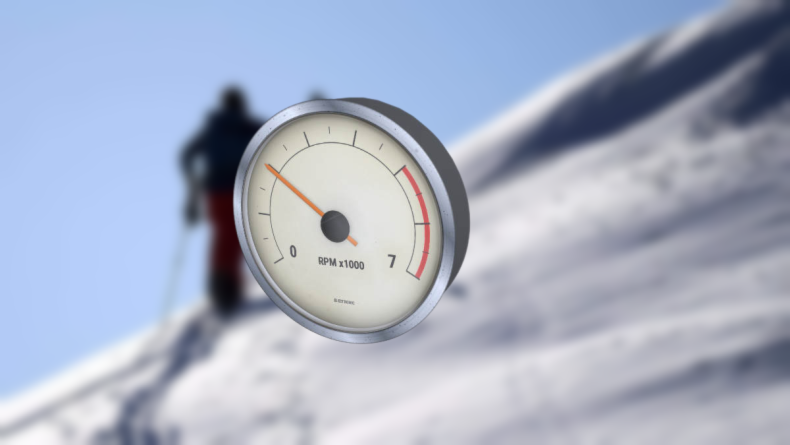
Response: 2000 rpm
